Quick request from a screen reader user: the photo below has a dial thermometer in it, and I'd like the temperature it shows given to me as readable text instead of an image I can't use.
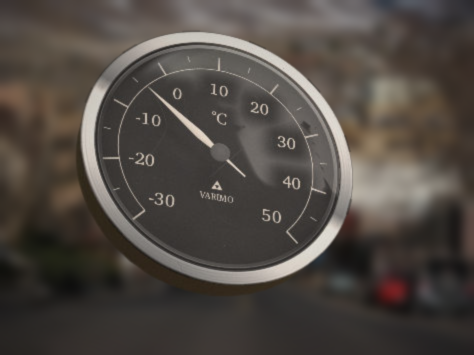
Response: -5 °C
